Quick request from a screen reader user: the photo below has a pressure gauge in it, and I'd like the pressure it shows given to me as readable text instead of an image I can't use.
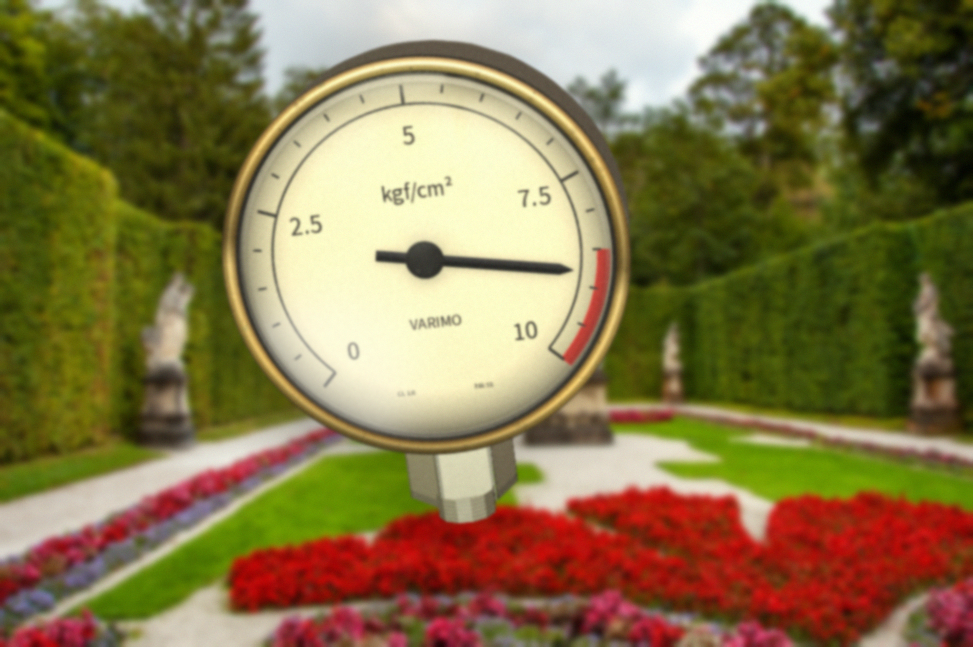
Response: 8.75 kg/cm²
